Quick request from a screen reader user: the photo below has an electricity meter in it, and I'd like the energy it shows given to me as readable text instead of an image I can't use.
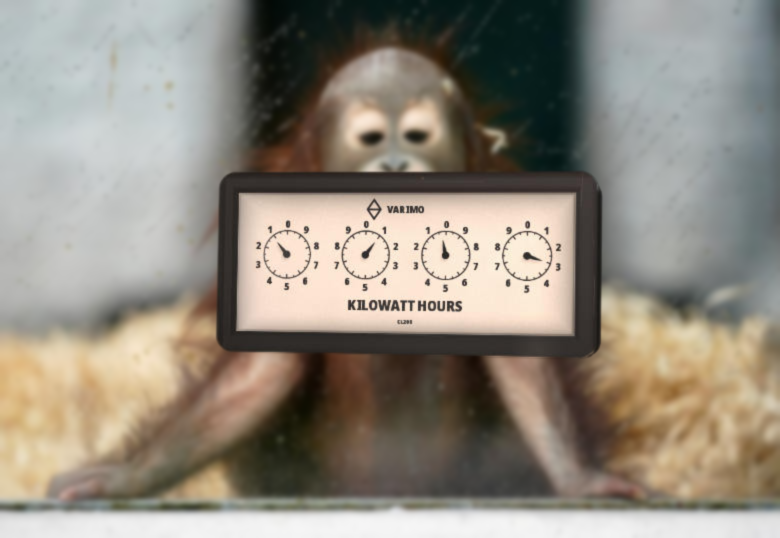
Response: 1103 kWh
